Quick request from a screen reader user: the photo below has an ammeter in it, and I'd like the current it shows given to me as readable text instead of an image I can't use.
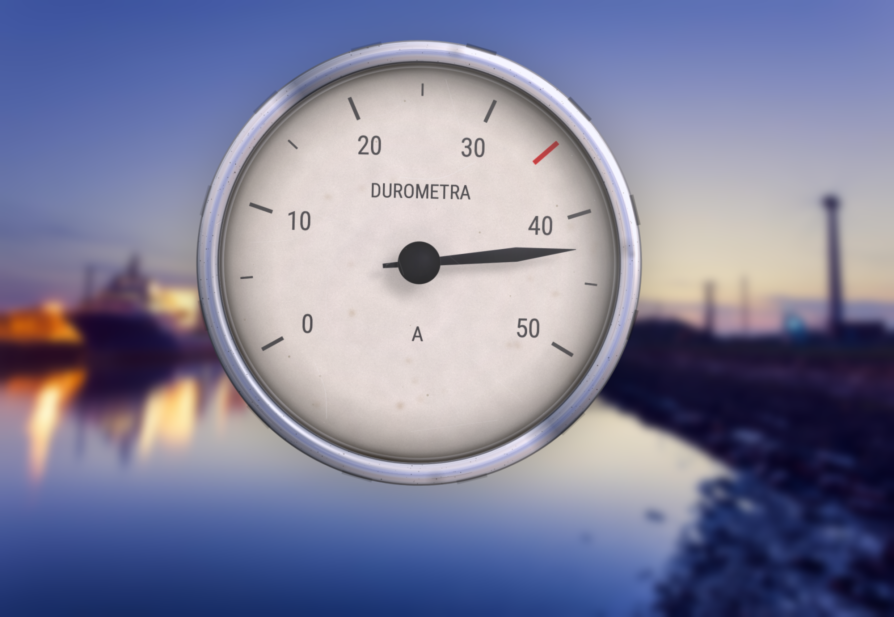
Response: 42.5 A
